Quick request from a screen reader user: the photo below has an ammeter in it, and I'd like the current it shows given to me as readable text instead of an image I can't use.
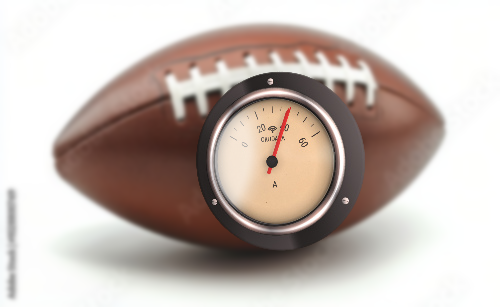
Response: 40 A
